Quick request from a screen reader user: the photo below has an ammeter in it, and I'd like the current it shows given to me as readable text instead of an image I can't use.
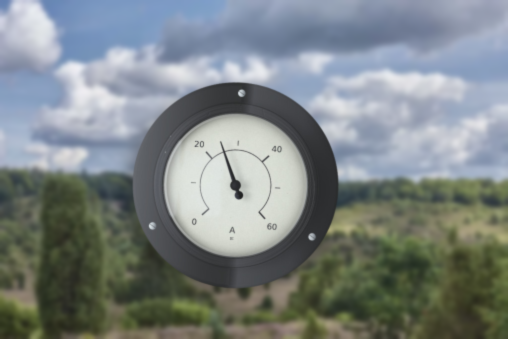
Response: 25 A
